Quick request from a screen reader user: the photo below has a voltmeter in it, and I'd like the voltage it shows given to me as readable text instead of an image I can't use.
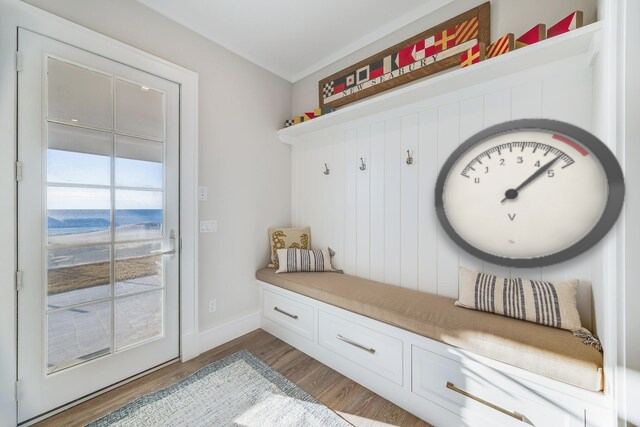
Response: 4.5 V
